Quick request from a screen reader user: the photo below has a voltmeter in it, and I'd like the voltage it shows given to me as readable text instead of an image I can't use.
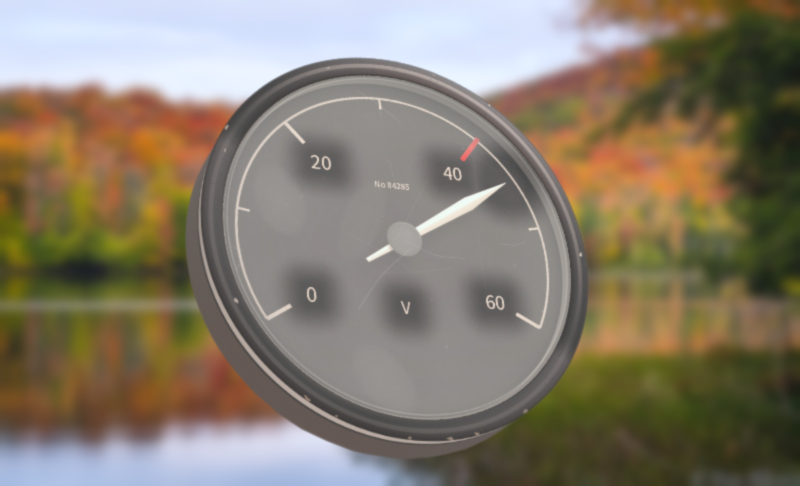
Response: 45 V
